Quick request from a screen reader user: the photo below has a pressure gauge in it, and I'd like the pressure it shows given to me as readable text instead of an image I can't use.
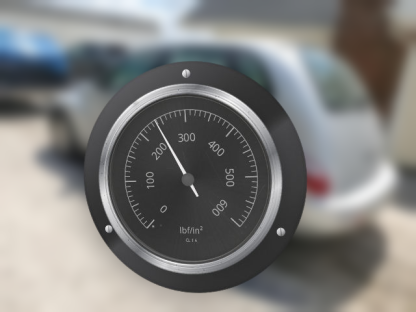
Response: 240 psi
